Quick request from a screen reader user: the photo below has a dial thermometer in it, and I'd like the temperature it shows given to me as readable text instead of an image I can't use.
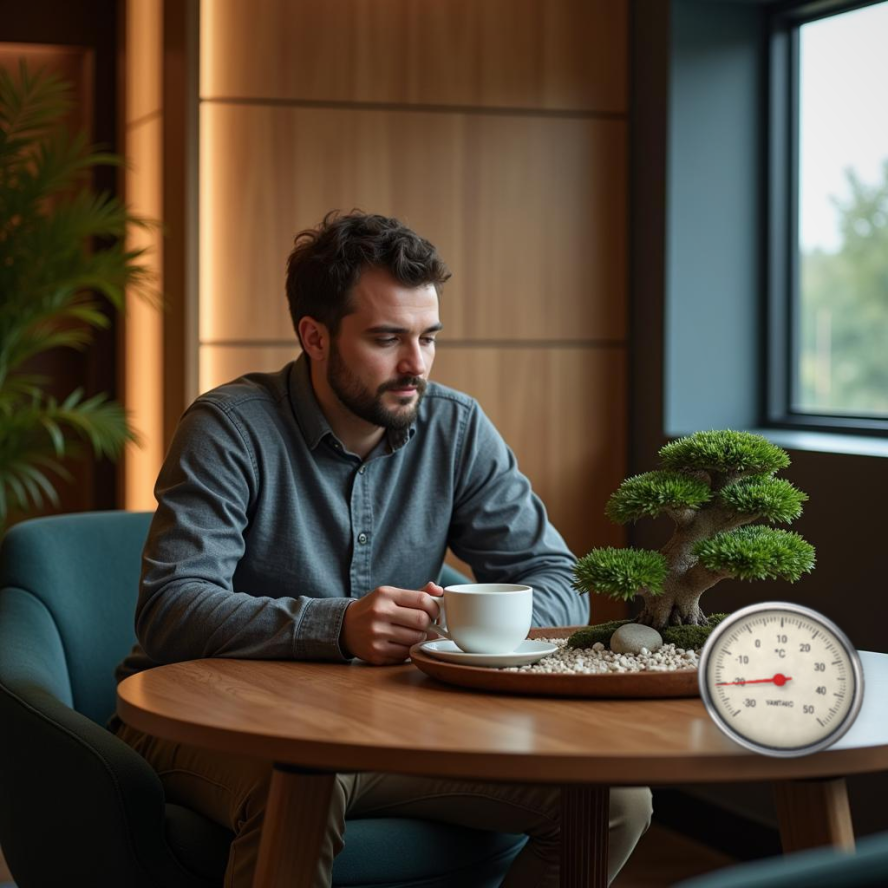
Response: -20 °C
